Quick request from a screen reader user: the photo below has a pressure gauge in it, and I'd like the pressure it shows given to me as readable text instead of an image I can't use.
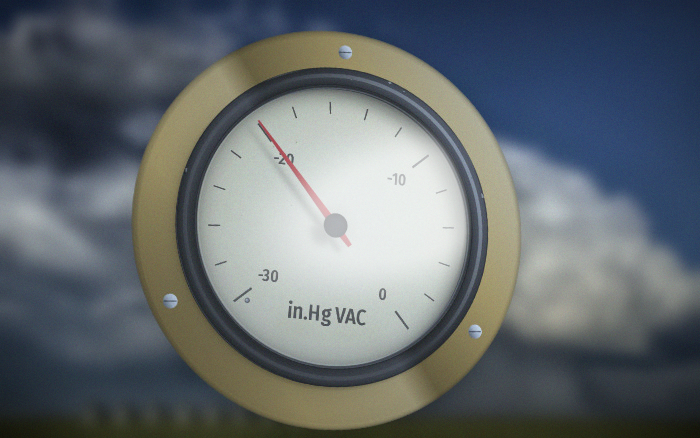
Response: -20 inHg
